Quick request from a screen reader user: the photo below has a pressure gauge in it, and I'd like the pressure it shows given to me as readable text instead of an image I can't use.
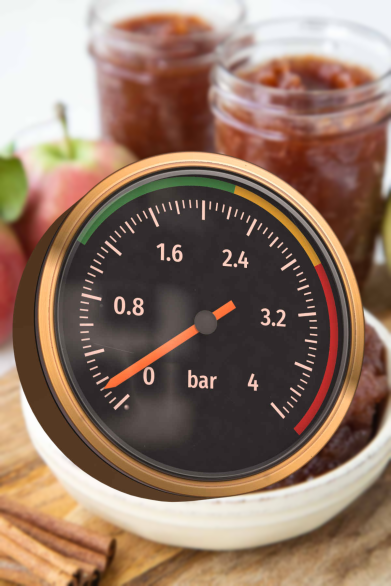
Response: 0.15 bar
